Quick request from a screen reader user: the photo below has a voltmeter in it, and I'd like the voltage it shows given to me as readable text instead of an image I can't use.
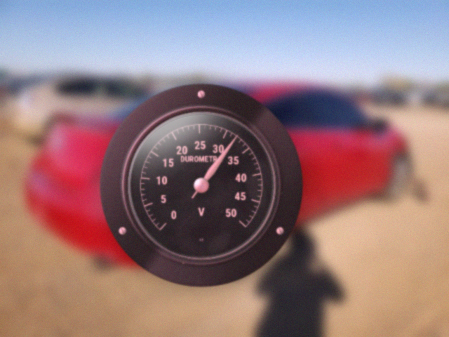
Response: 32 V
